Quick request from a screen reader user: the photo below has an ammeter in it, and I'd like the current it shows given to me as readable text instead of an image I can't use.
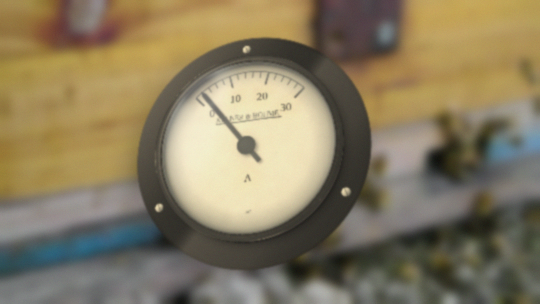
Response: 2 A
